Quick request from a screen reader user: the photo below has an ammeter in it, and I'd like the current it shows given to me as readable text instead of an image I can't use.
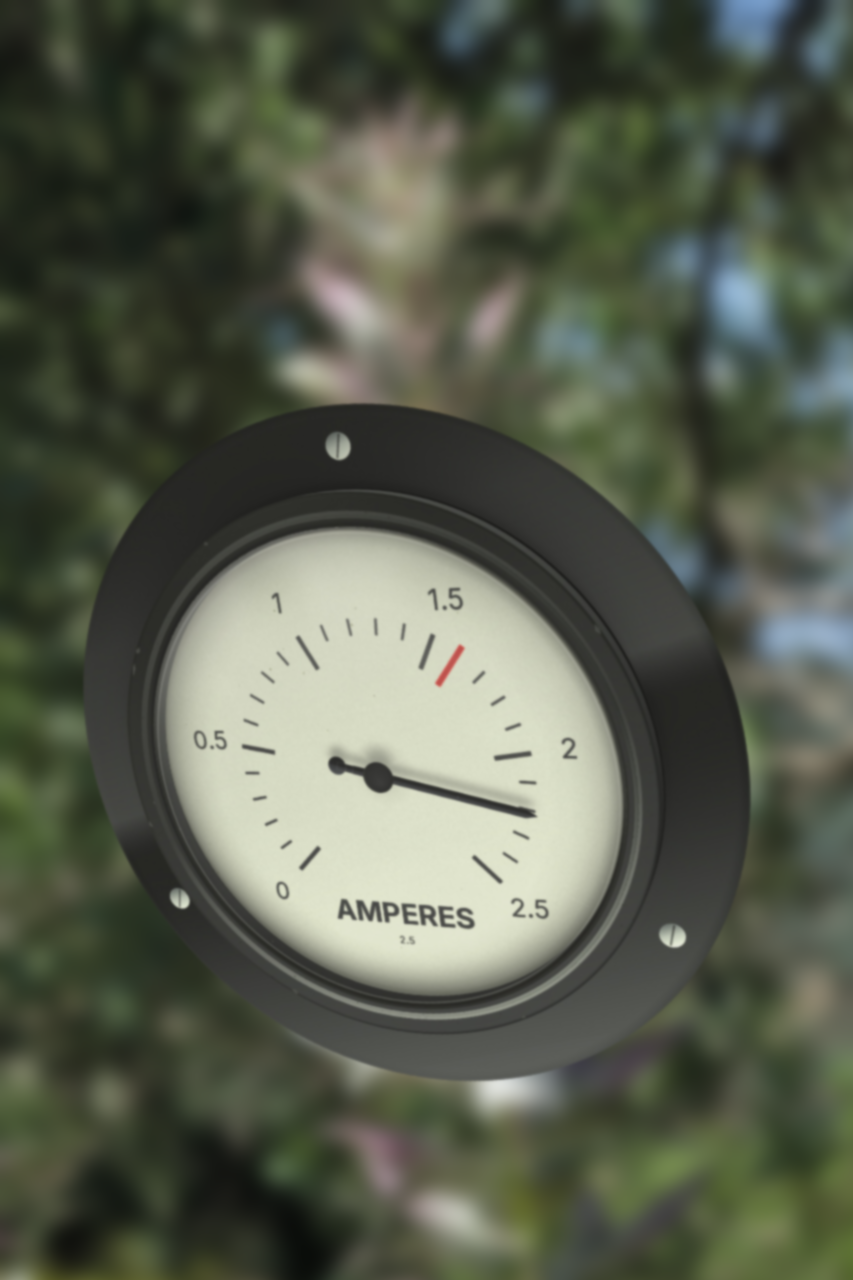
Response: 2.2 A
